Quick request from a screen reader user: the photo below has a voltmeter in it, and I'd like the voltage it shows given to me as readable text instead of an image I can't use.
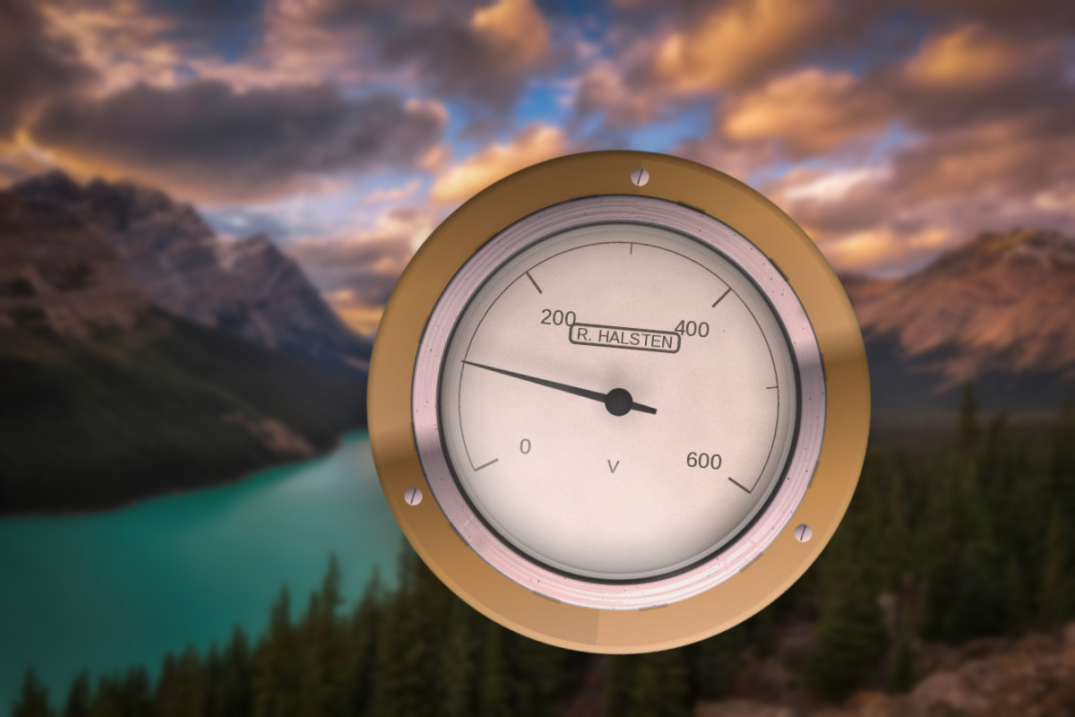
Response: 100 V
